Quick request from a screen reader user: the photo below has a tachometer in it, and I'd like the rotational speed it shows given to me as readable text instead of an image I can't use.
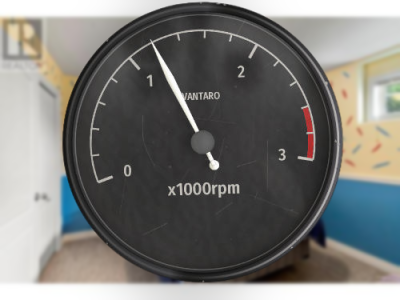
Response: 1200 rpm
